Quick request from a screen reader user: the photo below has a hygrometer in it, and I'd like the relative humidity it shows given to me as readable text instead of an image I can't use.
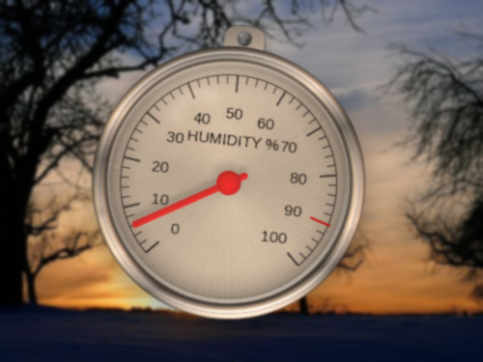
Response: 6 %
